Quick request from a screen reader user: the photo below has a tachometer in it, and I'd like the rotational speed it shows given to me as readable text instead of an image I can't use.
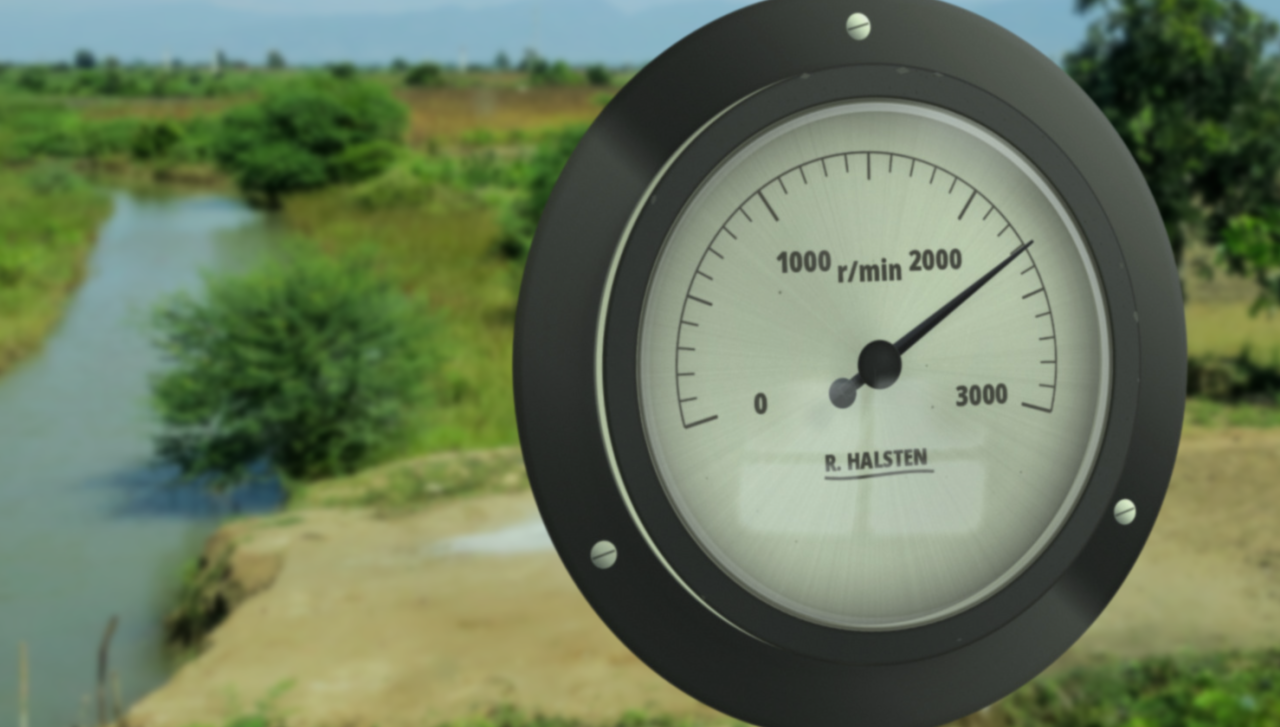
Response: 2300 rpm
